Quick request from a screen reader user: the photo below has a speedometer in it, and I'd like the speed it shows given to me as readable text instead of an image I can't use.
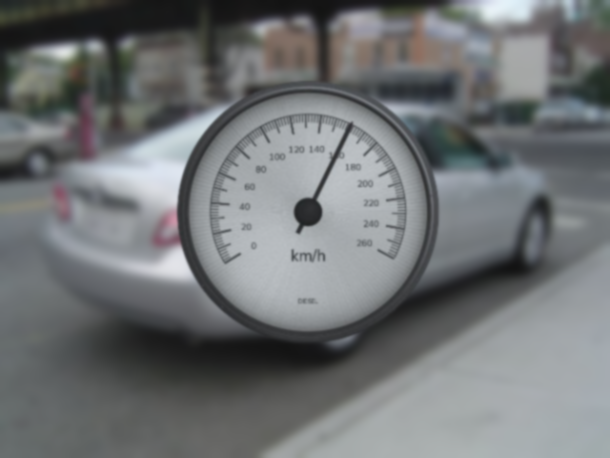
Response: 160 km/h
